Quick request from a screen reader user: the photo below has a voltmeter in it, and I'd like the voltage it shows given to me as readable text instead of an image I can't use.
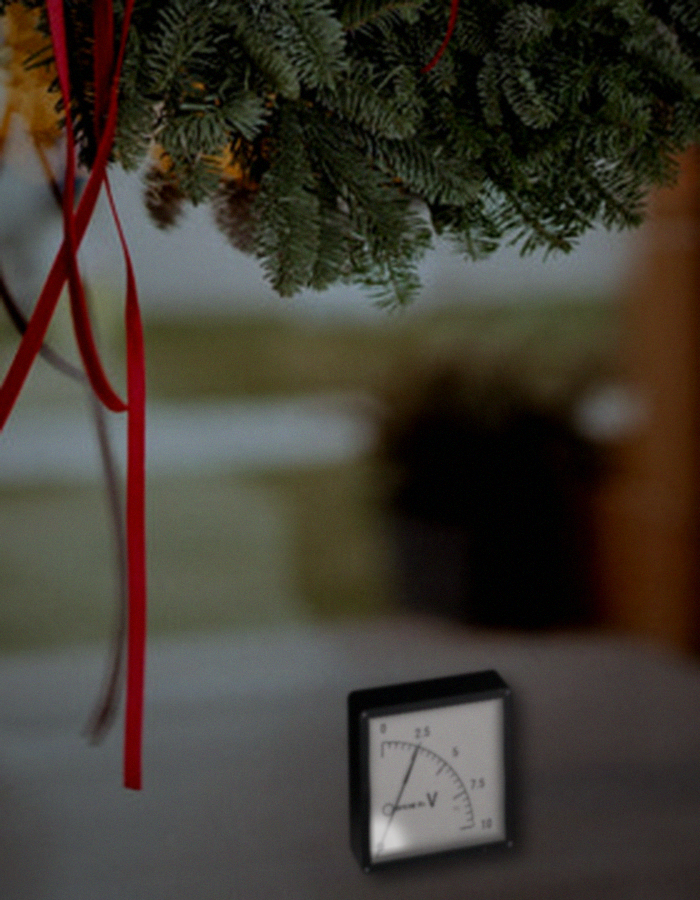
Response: 2.5 V
